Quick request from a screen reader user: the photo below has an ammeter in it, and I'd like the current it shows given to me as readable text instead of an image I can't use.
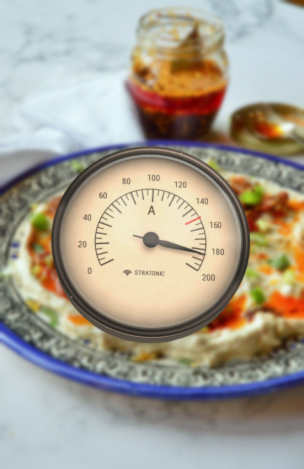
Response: 185 A
